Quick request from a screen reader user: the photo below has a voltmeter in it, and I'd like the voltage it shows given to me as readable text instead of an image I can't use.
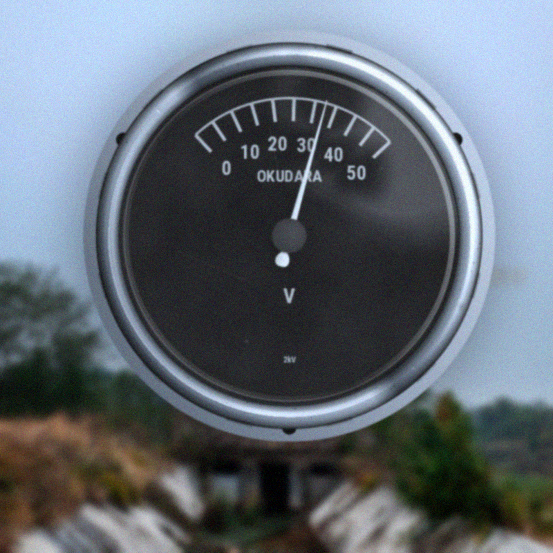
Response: 32.5 V
